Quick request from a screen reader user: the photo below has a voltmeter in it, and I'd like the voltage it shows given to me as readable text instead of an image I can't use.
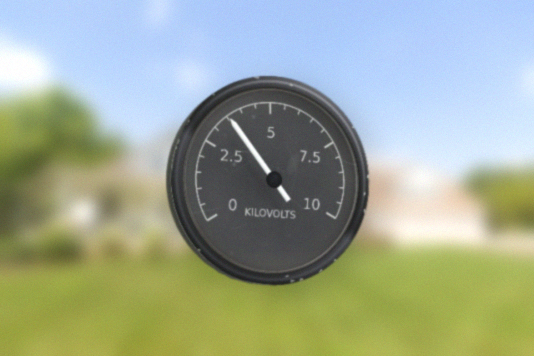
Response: 3.5 kV
